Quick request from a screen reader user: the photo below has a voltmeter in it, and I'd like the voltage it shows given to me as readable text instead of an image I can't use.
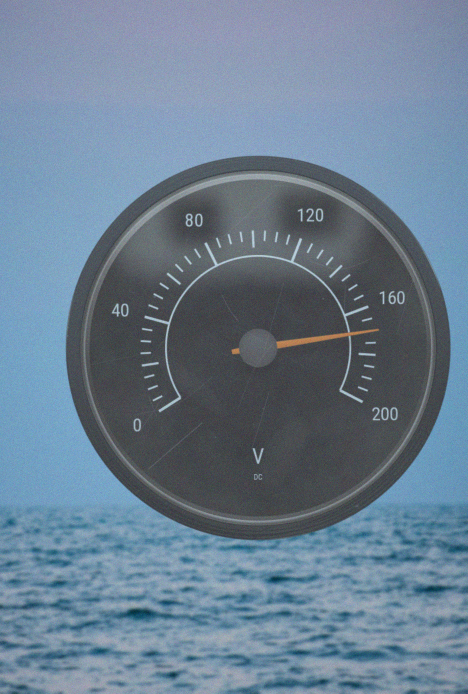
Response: 170 V
